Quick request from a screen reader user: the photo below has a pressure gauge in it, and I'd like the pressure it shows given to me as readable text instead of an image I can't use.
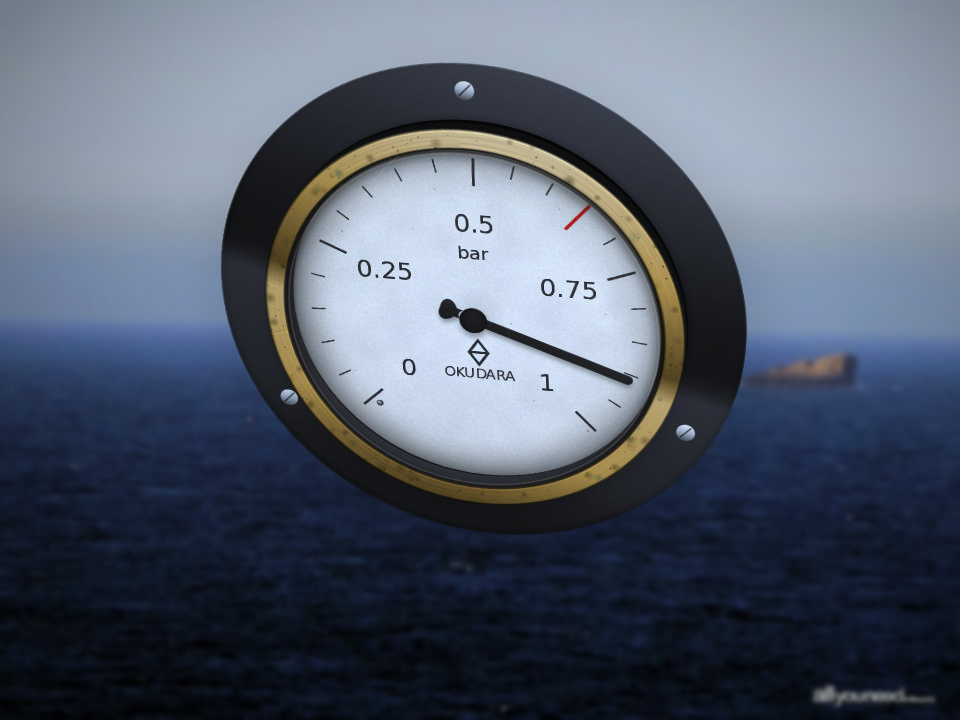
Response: 0.9 bar
